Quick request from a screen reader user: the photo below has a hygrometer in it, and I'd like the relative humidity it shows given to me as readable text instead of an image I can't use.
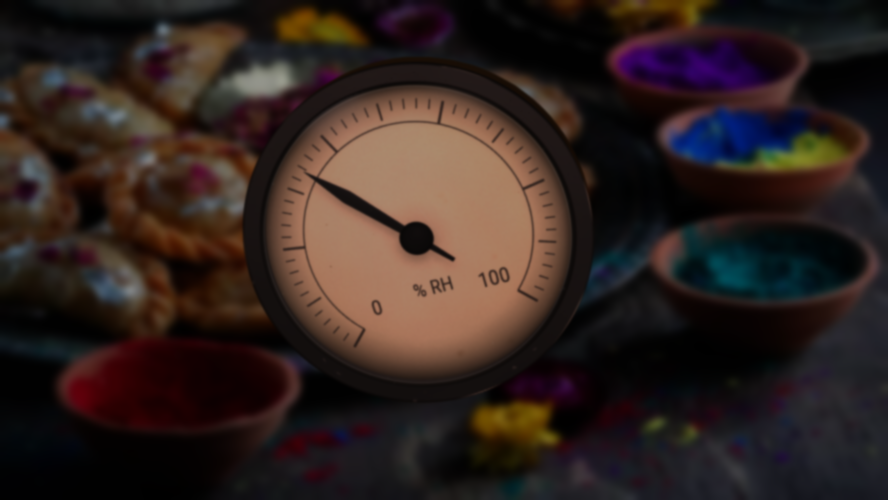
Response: 34 %
